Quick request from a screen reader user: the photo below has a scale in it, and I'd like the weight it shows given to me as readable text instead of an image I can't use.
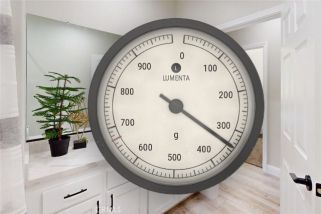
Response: 340 g
